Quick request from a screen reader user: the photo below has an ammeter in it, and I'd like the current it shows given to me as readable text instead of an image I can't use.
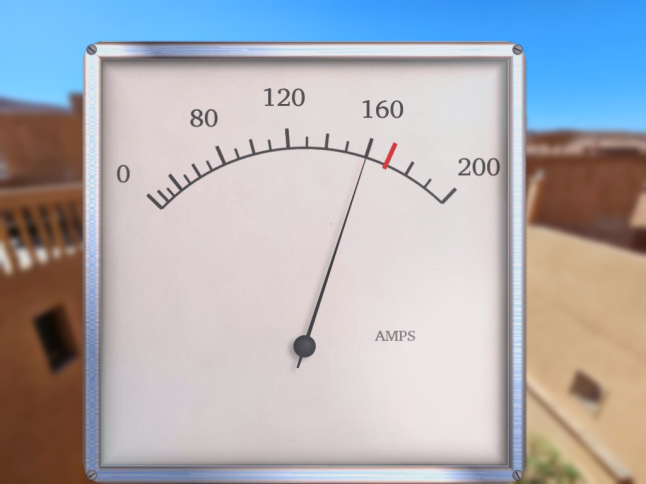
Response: 160 A
